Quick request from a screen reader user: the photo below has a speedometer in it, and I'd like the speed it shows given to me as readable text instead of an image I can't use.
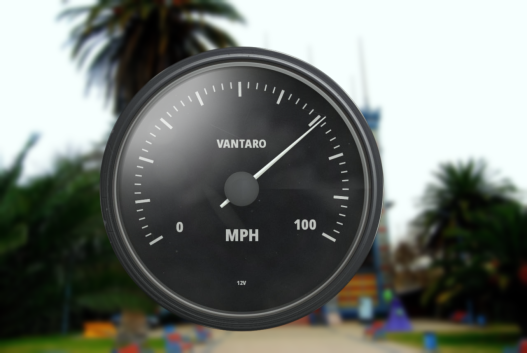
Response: 71 mph
